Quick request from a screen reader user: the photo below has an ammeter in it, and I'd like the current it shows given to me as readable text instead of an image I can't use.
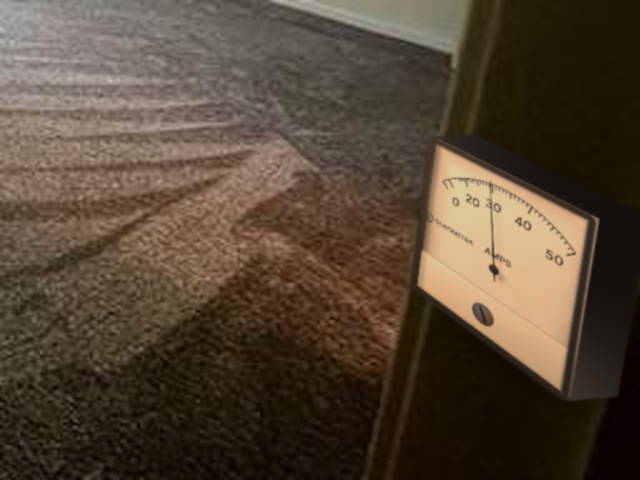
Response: 30 A
